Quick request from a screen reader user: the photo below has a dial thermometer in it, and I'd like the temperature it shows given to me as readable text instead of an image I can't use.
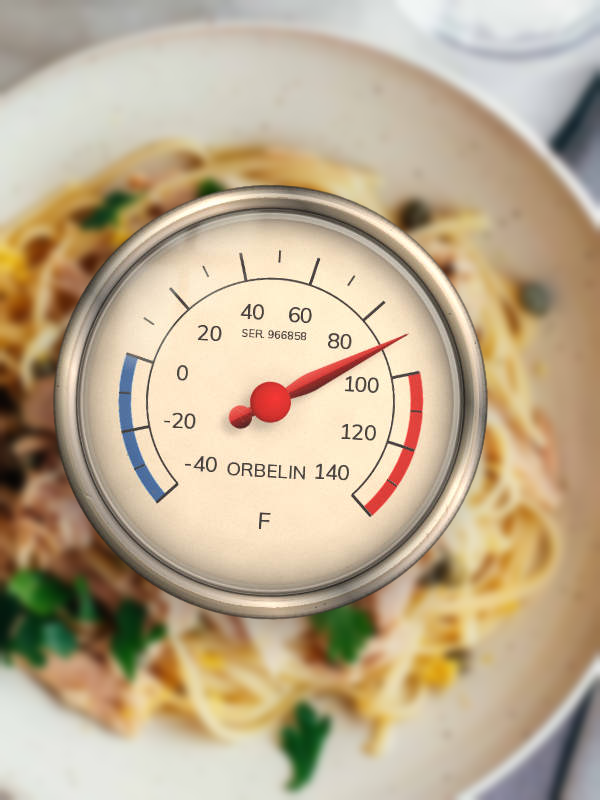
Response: 90 °F
